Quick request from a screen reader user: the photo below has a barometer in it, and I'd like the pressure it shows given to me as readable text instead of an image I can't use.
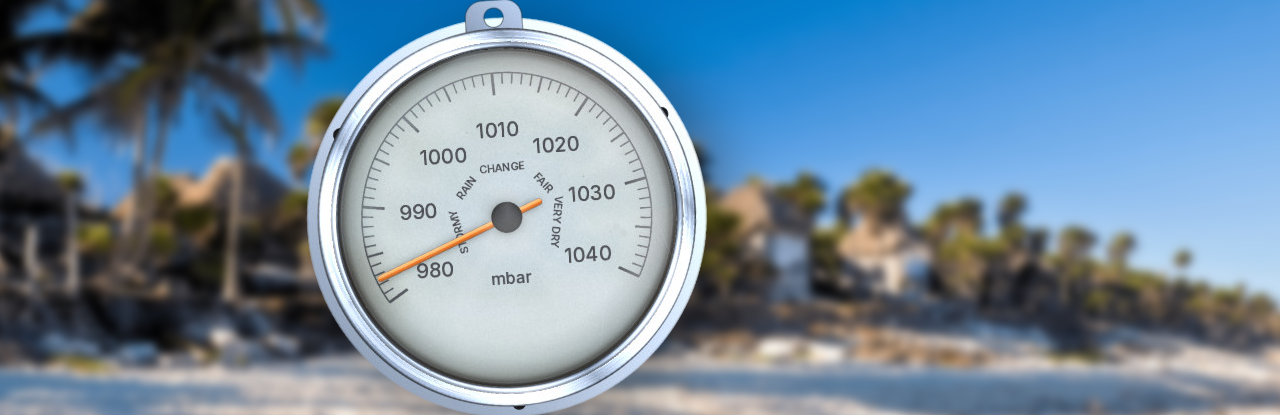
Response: 982.5 mbar
